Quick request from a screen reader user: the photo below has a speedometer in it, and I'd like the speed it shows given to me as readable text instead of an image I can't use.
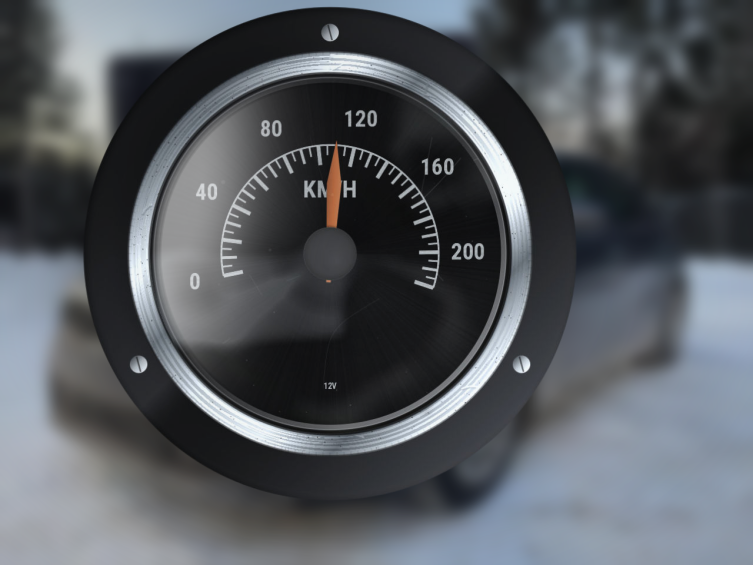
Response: 110 km/h
